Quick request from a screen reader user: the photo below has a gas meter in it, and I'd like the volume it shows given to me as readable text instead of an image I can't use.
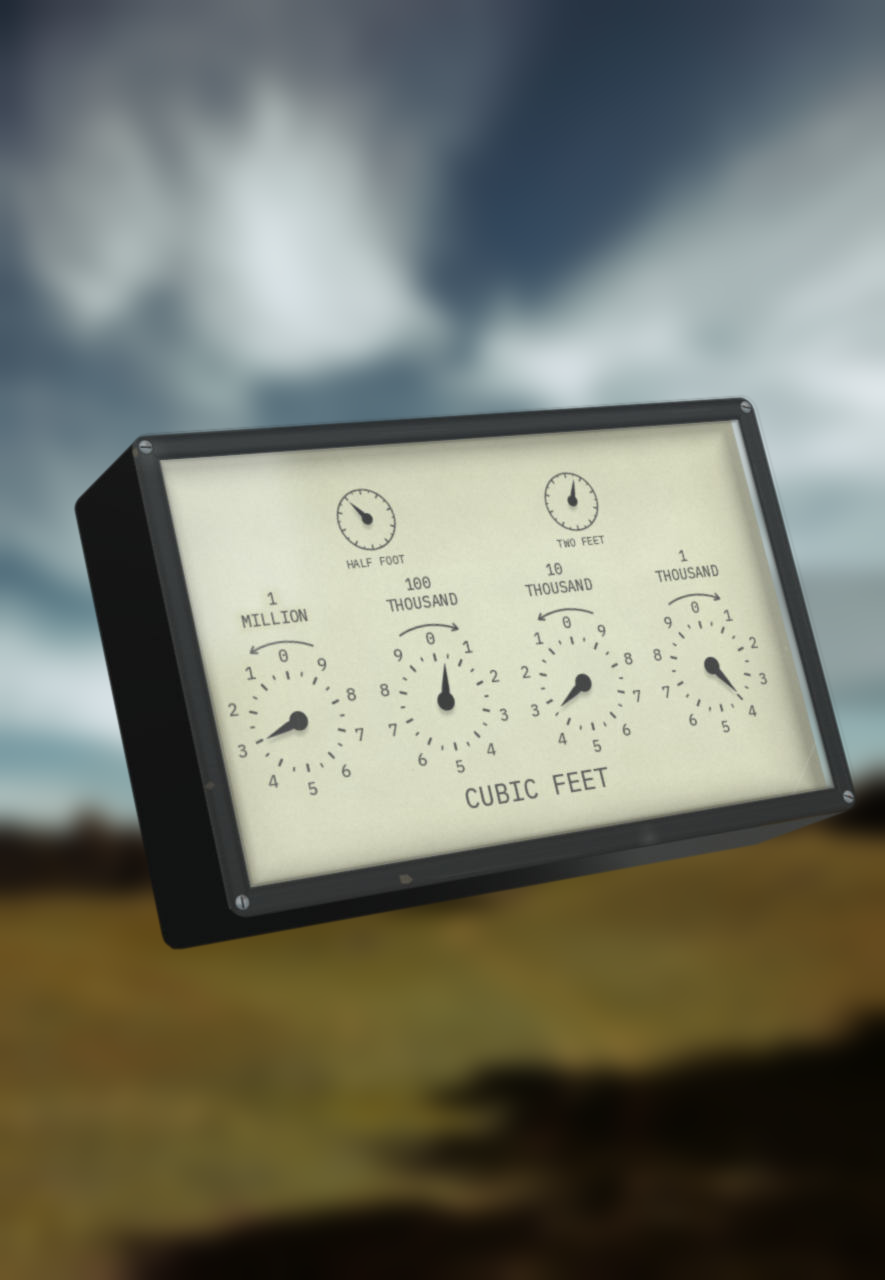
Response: 303400 ft³
